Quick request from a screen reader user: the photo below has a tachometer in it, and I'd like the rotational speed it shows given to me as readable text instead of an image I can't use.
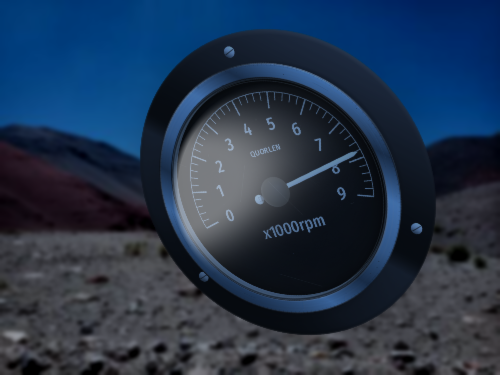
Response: 7800 rpm
